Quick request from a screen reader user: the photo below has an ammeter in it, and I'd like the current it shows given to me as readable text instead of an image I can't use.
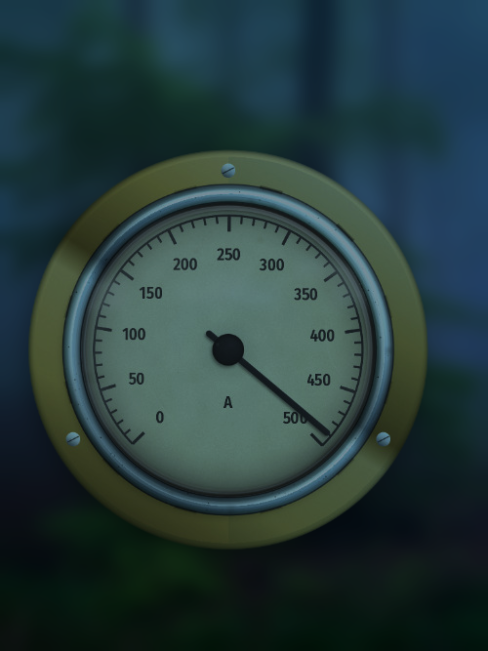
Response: 490 A
